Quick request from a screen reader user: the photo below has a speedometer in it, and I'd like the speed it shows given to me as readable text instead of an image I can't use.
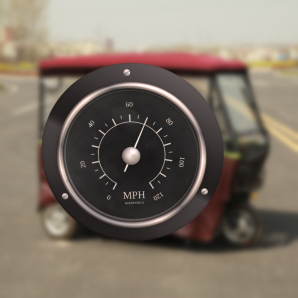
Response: 70 mph
